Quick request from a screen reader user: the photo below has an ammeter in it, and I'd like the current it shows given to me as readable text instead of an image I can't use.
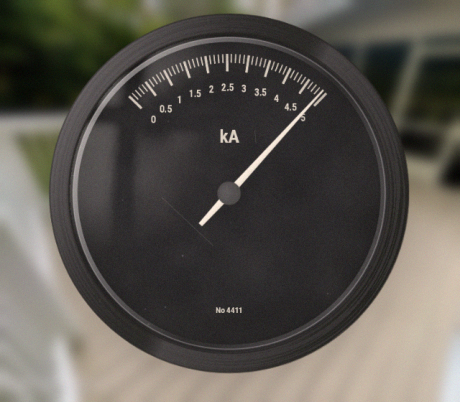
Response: 4.9 kA
